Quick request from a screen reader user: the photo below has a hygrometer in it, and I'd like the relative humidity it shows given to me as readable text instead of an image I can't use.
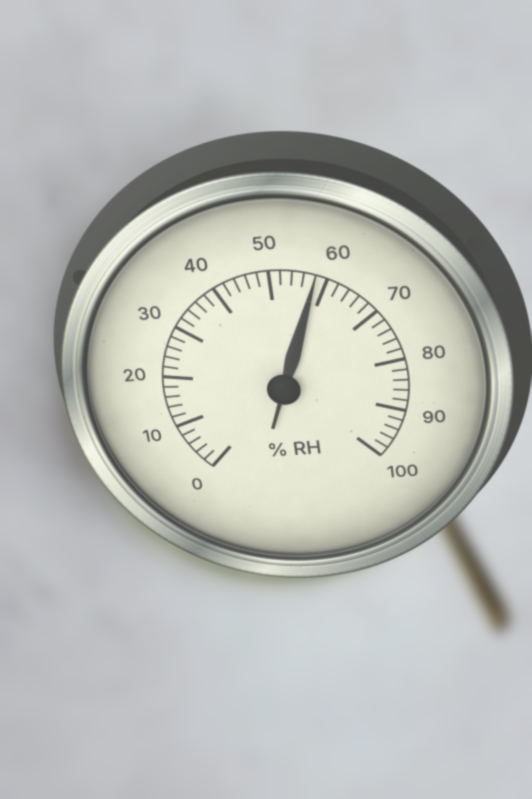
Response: 58 %
